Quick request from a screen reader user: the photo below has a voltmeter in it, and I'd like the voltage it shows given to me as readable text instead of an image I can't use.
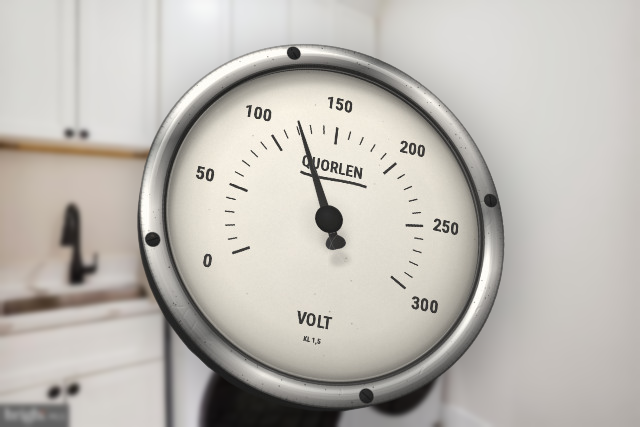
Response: 120 V
